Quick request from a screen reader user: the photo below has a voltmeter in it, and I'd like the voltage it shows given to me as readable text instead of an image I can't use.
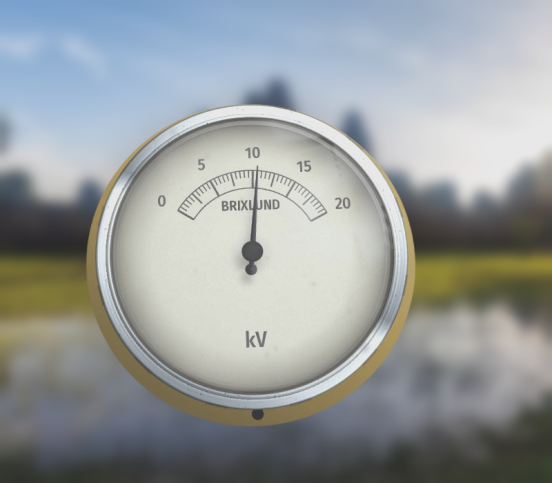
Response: 10.5 kV
